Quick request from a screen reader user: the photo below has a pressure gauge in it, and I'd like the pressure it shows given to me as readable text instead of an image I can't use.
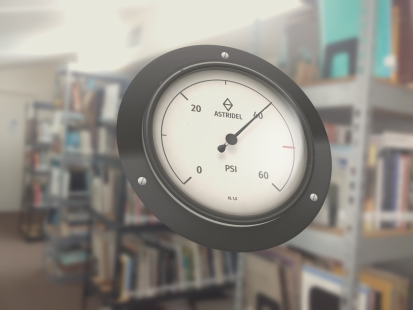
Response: 40 psi
